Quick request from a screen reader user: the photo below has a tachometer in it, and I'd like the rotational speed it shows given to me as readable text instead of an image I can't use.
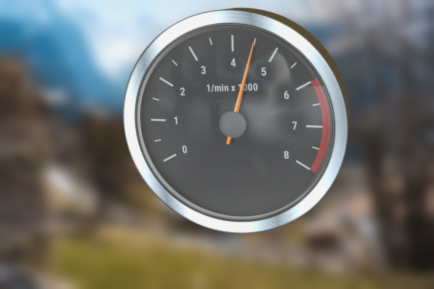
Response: 4500 rpm
